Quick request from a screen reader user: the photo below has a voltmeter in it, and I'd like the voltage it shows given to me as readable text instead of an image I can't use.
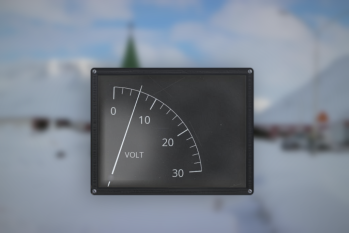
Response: 6 V
